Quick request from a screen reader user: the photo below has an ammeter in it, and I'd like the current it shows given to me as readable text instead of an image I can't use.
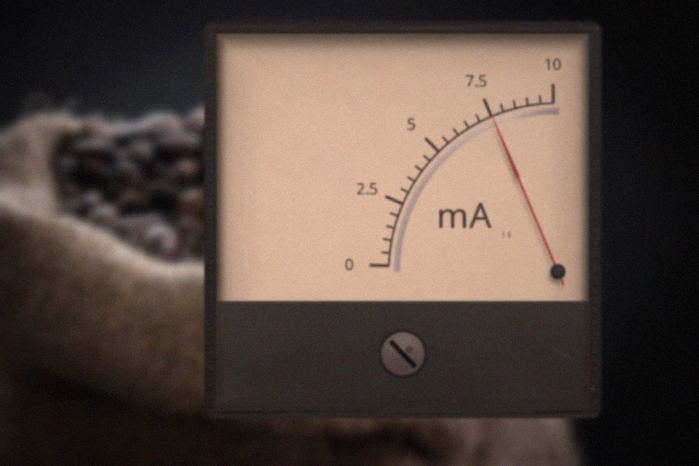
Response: 7.5 mA
